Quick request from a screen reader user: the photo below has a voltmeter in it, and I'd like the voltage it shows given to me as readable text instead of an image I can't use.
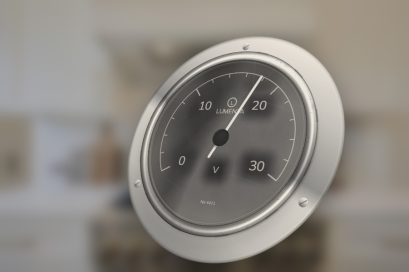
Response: 18 V
